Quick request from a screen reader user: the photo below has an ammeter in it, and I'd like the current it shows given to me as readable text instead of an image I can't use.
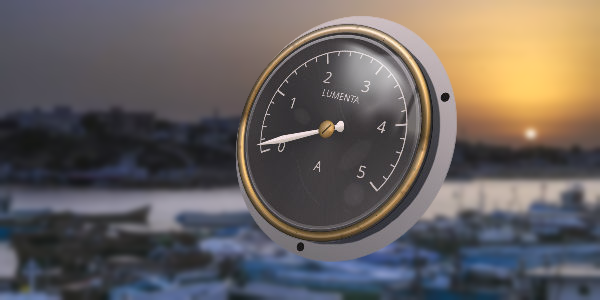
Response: 0.1 A
